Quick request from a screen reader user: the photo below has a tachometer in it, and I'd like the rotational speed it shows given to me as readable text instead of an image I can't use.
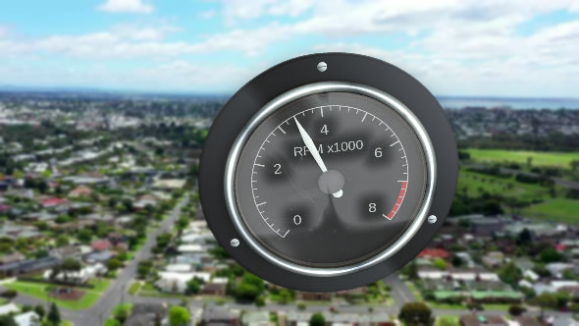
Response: 3400 rpm
